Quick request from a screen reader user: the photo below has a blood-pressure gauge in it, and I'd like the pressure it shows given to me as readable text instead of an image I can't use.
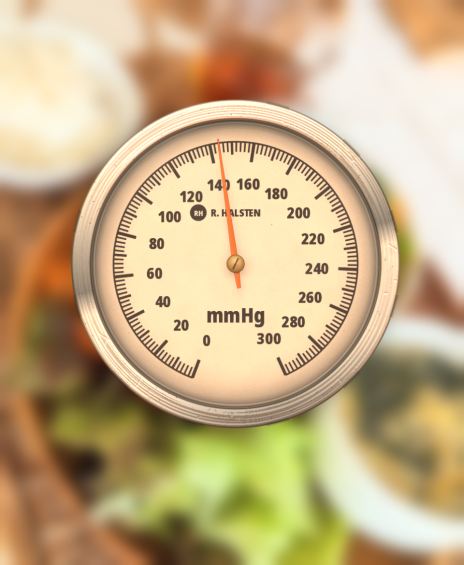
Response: 144 mmHg
